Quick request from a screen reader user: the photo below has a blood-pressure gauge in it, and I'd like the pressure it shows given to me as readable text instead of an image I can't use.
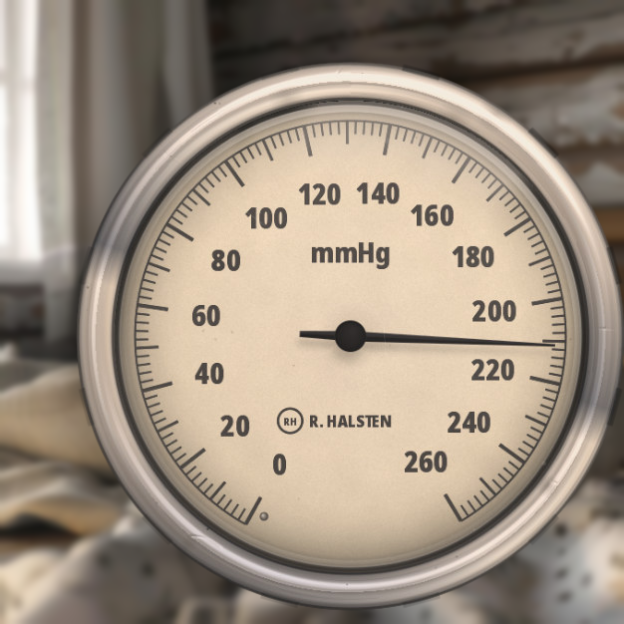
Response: 211 mmHg
